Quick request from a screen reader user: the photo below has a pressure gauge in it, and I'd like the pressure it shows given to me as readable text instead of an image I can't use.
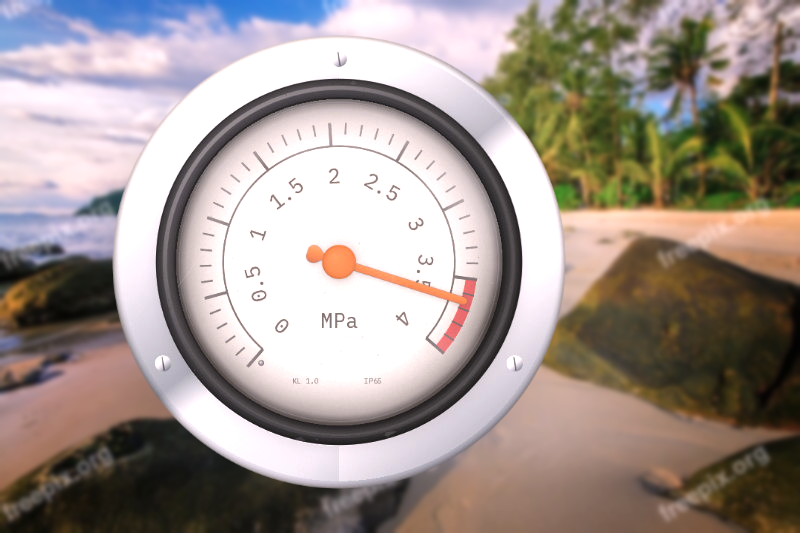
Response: 3.65 MPa
